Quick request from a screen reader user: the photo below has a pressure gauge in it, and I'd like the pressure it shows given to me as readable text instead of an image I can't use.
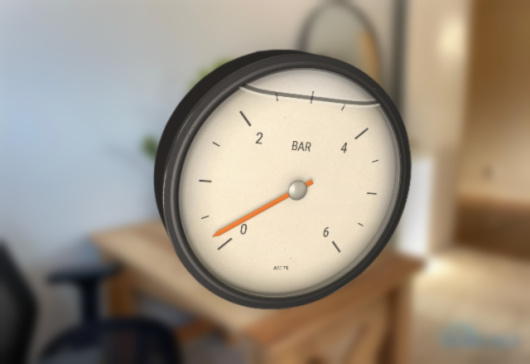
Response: 0.25 bar
